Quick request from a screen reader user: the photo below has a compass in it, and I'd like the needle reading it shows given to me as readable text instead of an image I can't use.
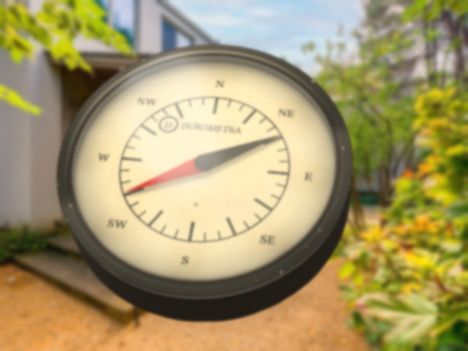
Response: 240 °
